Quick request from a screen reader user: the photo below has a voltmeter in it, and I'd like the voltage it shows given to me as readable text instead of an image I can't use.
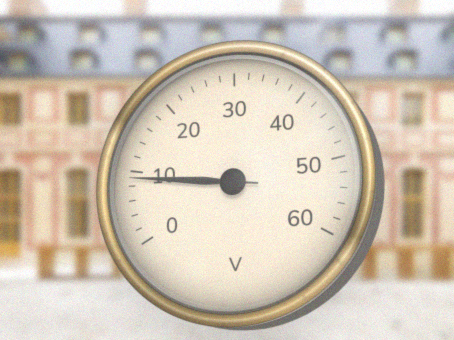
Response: 9 V
